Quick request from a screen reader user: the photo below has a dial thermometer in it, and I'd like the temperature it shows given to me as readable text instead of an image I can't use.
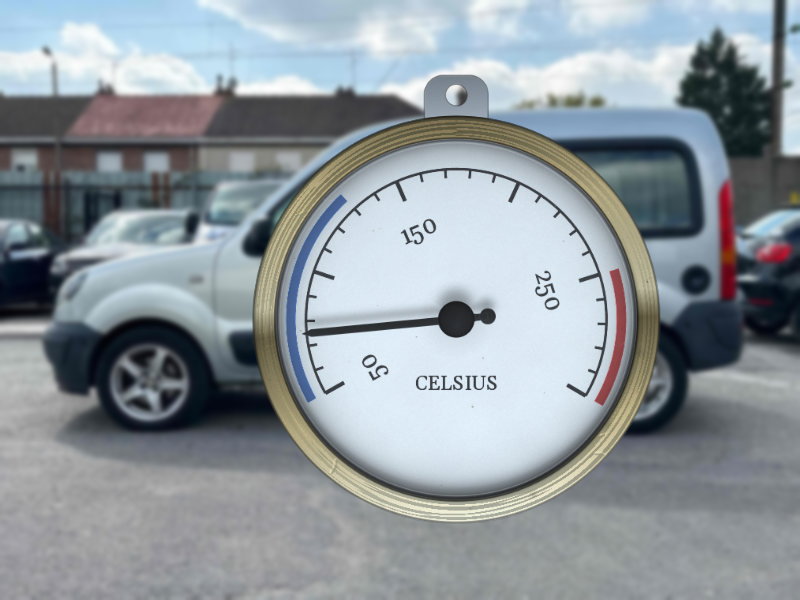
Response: 75 °C
